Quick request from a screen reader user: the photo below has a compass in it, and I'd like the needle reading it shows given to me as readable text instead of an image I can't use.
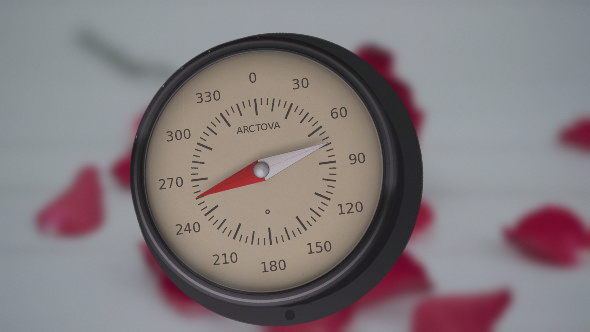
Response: 255 °
